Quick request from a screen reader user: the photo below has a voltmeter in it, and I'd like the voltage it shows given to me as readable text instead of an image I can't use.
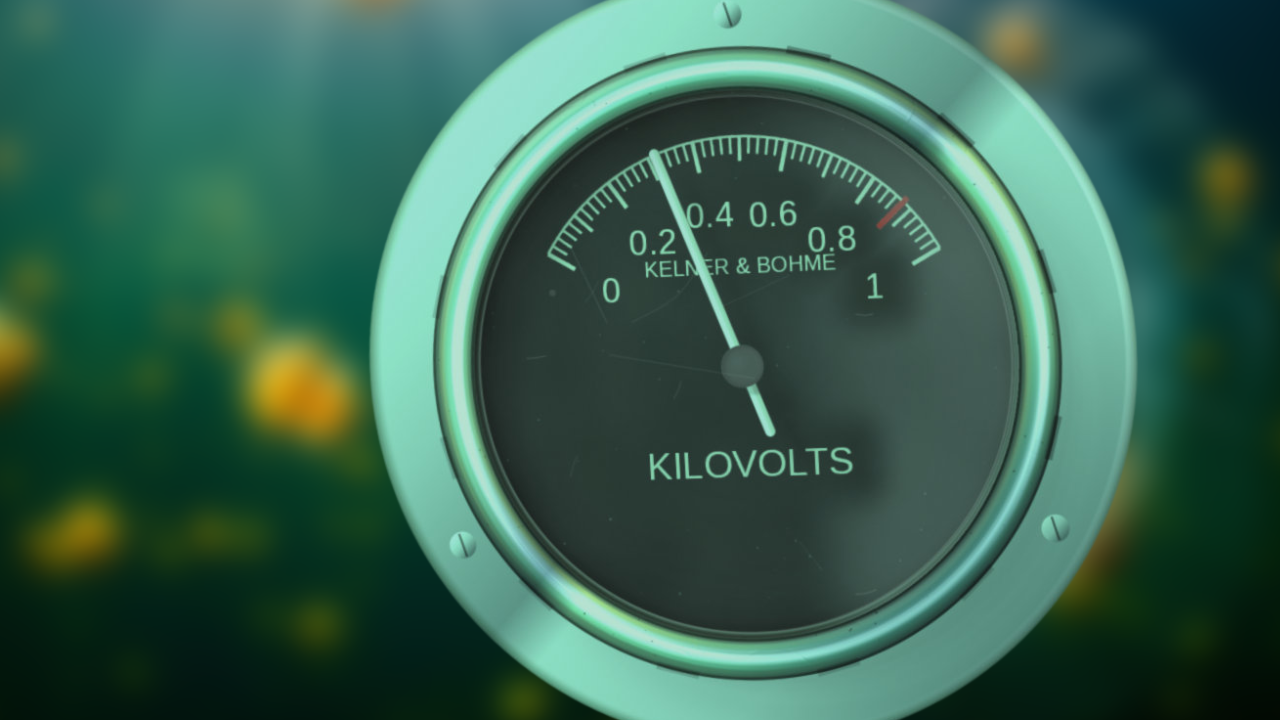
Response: 0.32 kV
